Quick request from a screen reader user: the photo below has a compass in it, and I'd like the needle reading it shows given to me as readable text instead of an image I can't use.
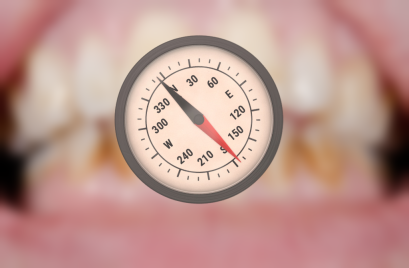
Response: 175 °
